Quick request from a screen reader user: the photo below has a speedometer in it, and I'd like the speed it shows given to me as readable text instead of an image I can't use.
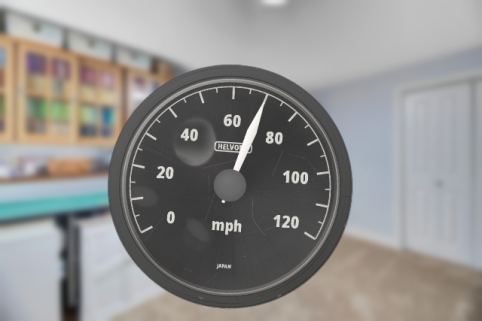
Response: 70 mph
